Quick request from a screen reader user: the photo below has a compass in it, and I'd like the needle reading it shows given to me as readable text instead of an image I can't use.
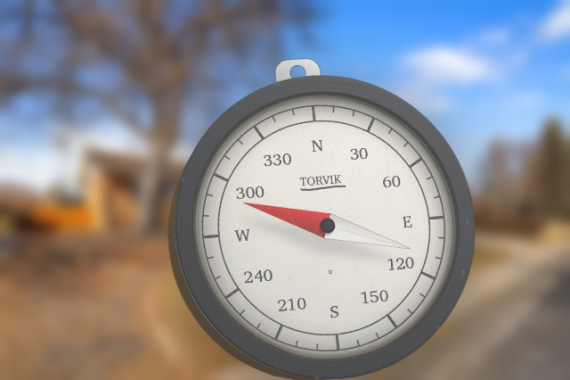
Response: 290 °
